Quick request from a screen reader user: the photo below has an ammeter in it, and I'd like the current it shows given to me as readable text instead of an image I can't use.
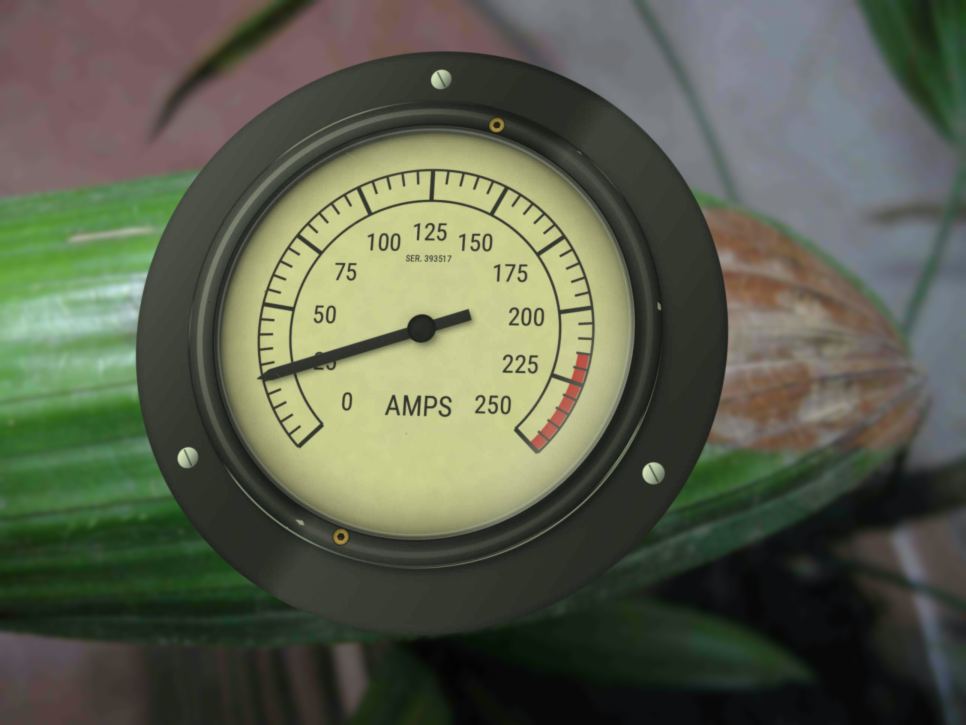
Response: 25 A
